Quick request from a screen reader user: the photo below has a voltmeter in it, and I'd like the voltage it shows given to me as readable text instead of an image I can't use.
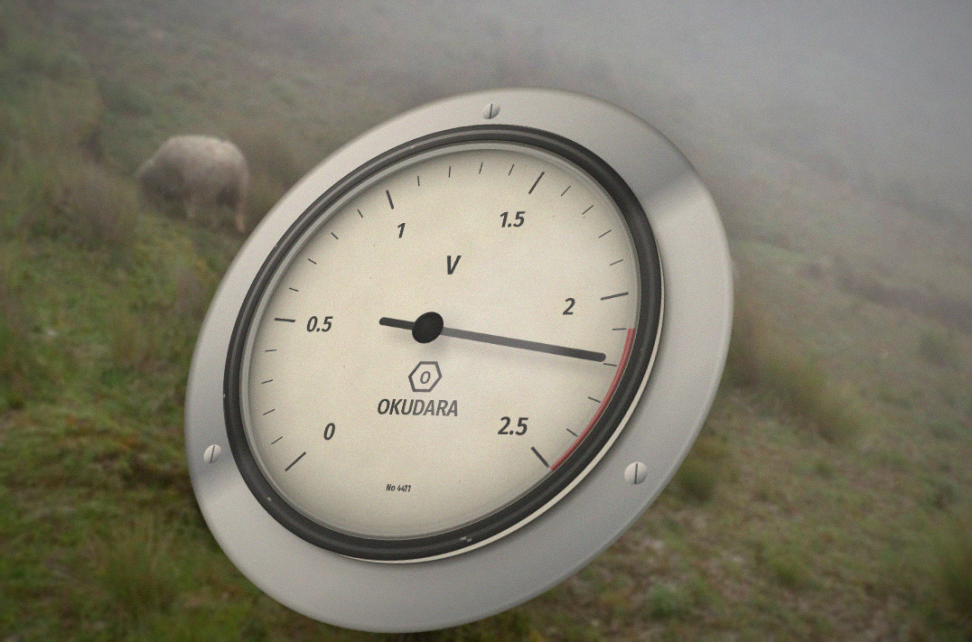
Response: 2.2 V
